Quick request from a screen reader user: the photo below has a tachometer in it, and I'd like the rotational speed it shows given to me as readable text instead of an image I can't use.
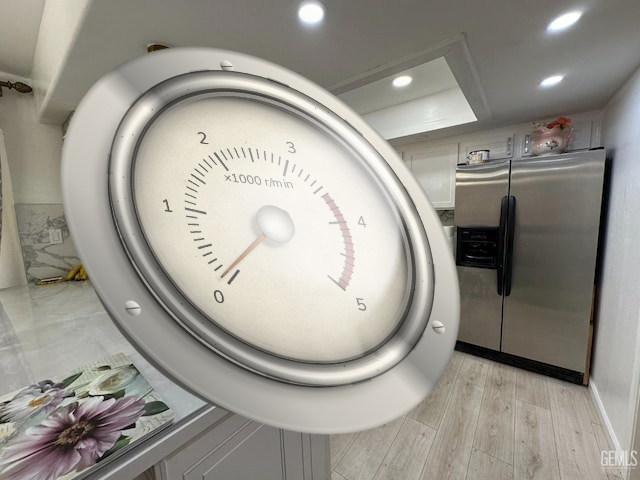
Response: 100 rpm
